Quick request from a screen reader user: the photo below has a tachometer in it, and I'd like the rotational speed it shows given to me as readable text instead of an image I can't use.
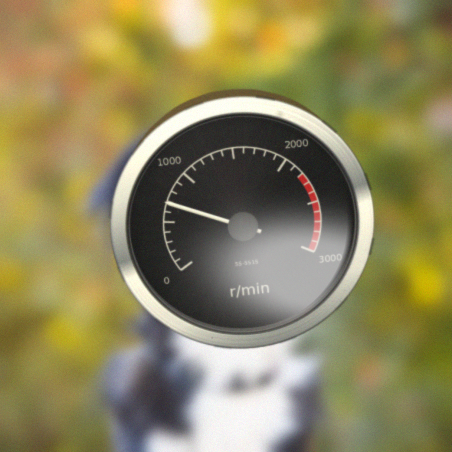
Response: 700 rpm
